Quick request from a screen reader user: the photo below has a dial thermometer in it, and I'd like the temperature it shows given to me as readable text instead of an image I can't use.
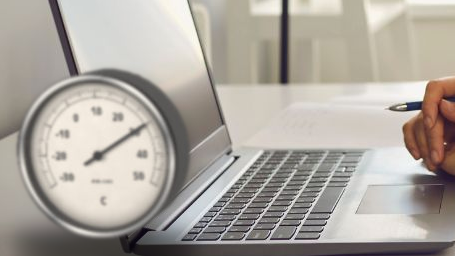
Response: 30 °C
